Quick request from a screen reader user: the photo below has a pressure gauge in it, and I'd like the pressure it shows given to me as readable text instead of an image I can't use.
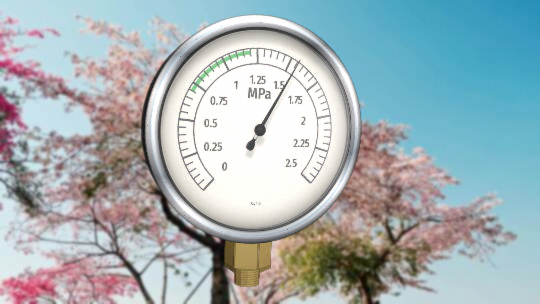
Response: 1.55 MPa
